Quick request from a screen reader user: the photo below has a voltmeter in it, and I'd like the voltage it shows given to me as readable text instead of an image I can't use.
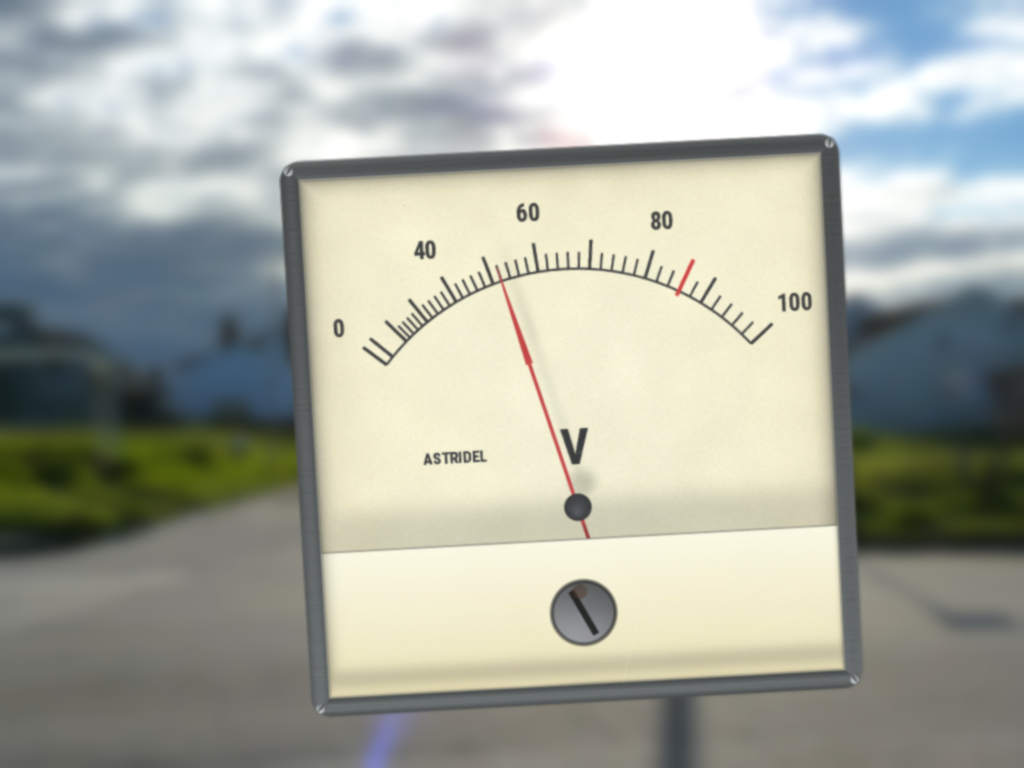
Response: 52 V
